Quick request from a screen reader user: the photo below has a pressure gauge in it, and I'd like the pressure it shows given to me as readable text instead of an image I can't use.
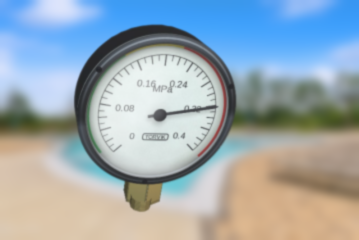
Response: 0.32 MPa
